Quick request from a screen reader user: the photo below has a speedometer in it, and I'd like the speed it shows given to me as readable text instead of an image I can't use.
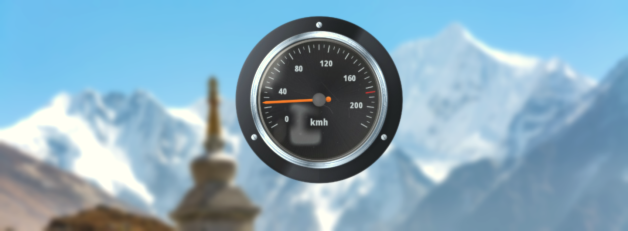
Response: 25 km/h
